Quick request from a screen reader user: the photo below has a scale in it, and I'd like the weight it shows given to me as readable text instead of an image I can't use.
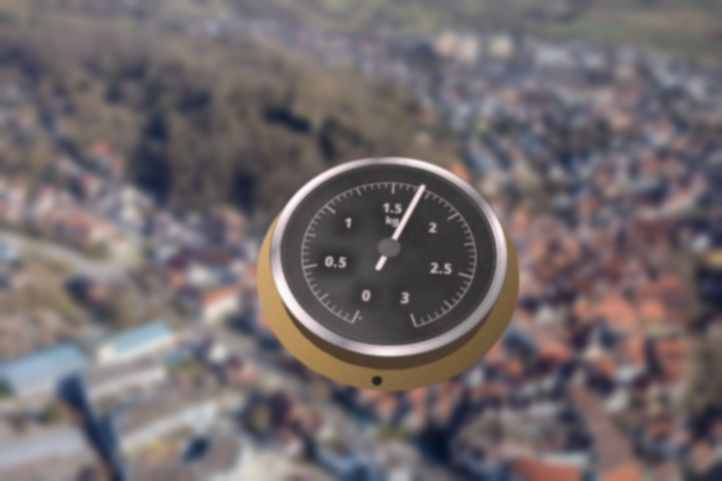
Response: 1.7 kg
